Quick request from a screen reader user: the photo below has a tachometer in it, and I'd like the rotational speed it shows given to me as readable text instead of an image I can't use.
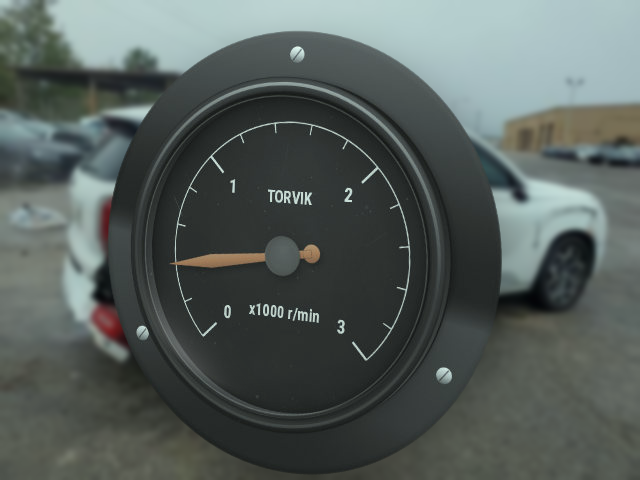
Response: 400 rpm
